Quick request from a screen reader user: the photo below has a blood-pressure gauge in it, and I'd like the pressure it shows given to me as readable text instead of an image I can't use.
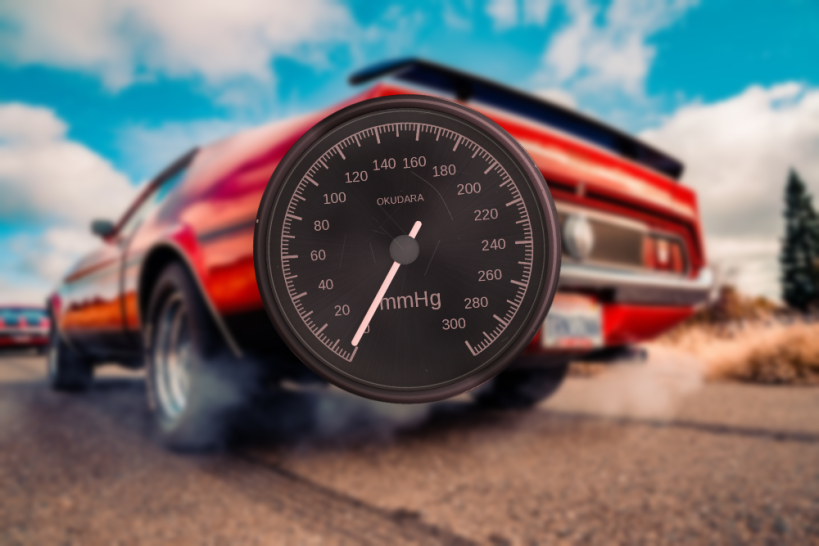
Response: 2 mmHg
